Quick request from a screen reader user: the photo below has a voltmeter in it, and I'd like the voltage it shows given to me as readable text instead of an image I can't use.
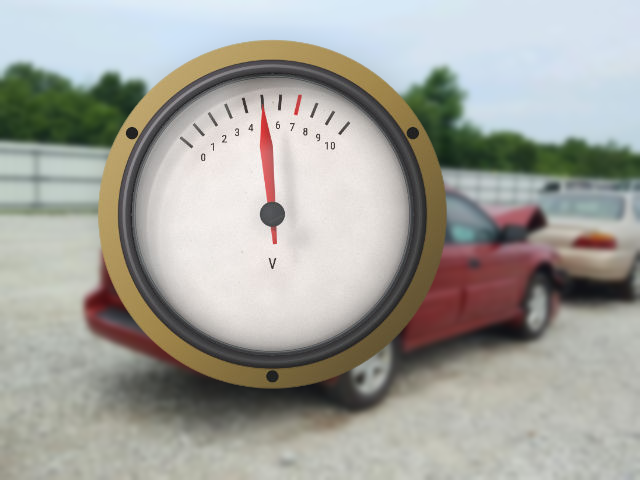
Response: 5 V
